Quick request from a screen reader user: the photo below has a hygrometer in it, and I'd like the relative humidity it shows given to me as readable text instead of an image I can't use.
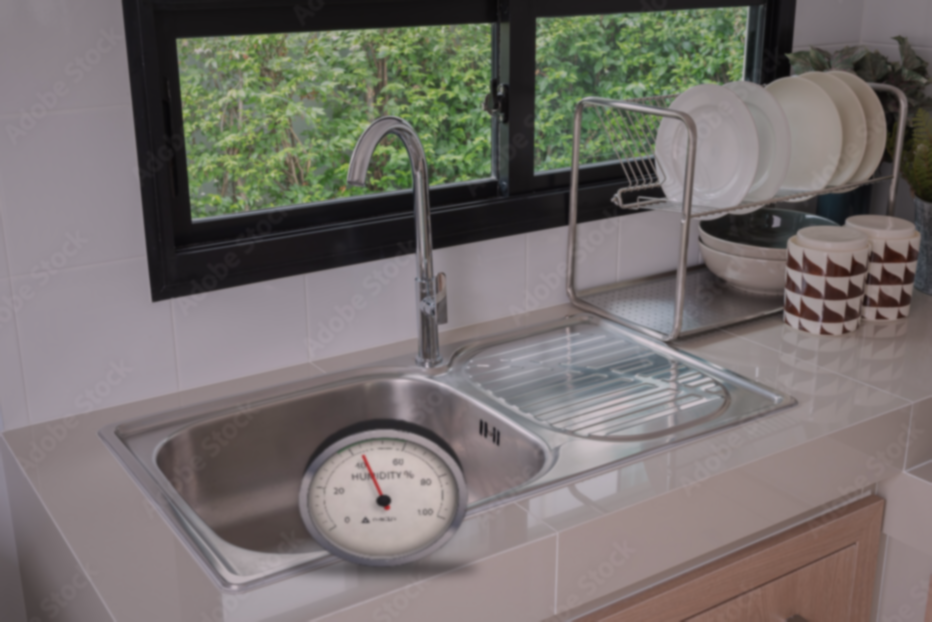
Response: 44 %
